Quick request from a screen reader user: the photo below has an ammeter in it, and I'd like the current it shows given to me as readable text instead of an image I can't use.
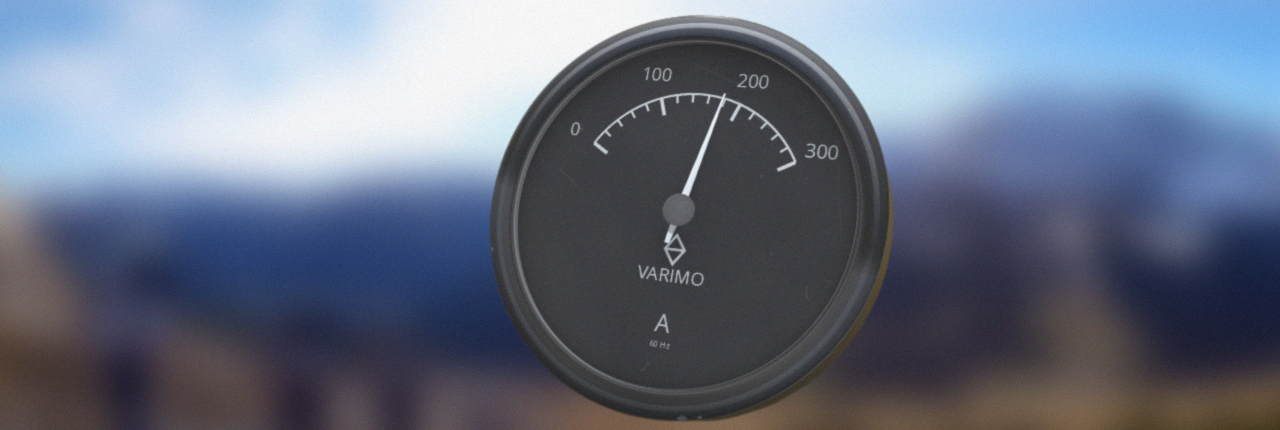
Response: 180 A
